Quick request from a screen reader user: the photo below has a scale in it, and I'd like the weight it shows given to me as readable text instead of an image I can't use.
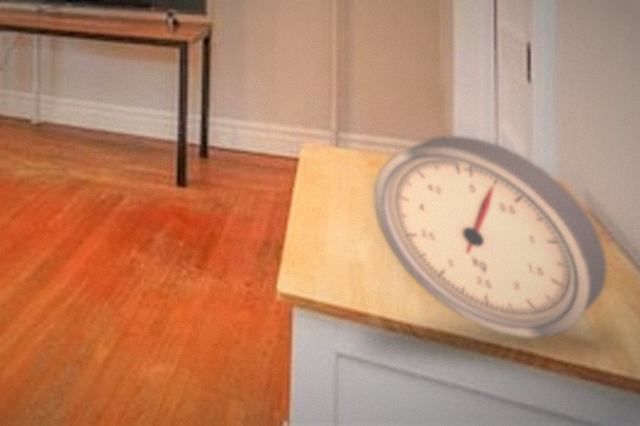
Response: 0.25 kg
